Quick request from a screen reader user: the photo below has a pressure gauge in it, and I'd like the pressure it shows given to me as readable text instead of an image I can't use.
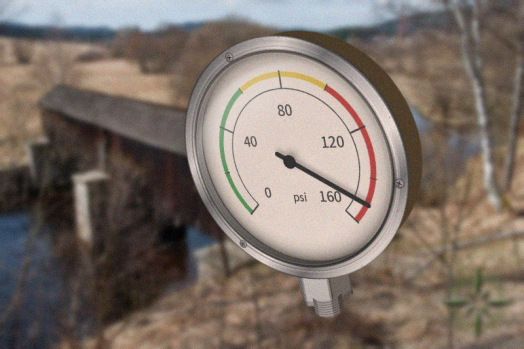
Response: 150 psi
